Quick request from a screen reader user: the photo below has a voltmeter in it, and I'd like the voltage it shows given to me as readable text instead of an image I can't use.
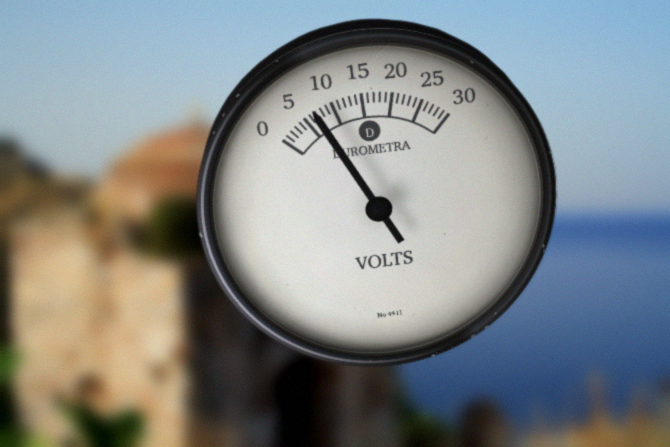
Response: 7 V
